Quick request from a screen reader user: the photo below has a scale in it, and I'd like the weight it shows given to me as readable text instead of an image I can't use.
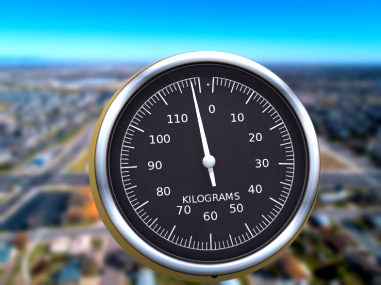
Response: 118 kg
